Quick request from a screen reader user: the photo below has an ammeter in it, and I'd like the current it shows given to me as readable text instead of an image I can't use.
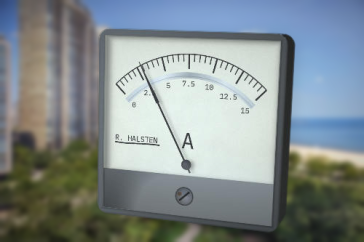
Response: 3 A
